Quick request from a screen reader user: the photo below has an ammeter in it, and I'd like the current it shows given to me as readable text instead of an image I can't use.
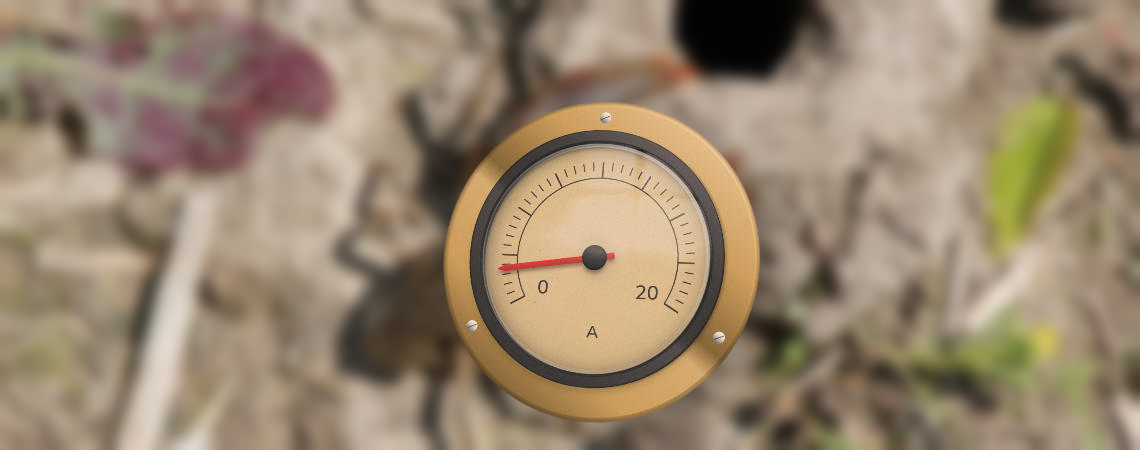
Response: 1.75 A
